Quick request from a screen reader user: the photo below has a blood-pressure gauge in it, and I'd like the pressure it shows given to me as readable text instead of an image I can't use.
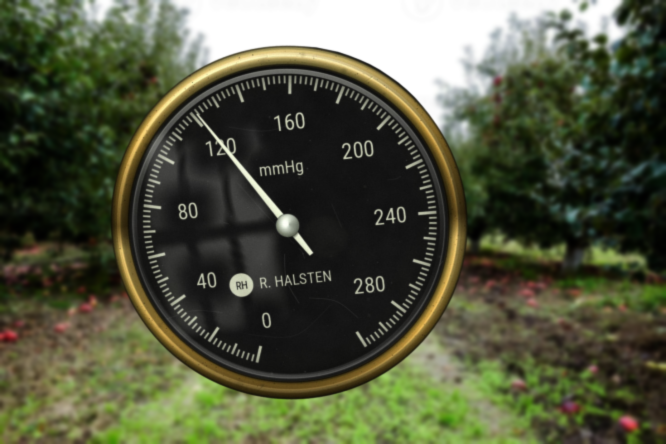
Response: 122 mmHg
